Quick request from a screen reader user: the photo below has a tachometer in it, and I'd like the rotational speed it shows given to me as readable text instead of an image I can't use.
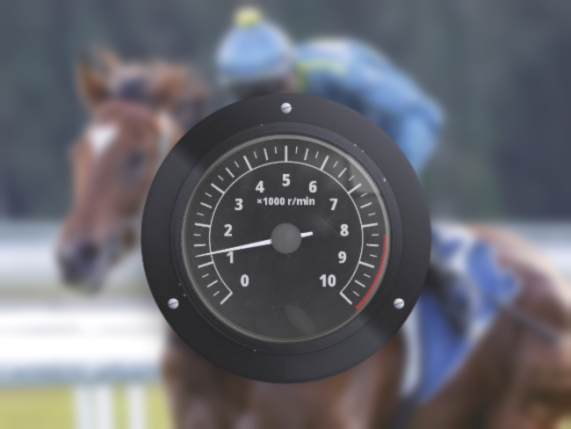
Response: 1250 rpm
